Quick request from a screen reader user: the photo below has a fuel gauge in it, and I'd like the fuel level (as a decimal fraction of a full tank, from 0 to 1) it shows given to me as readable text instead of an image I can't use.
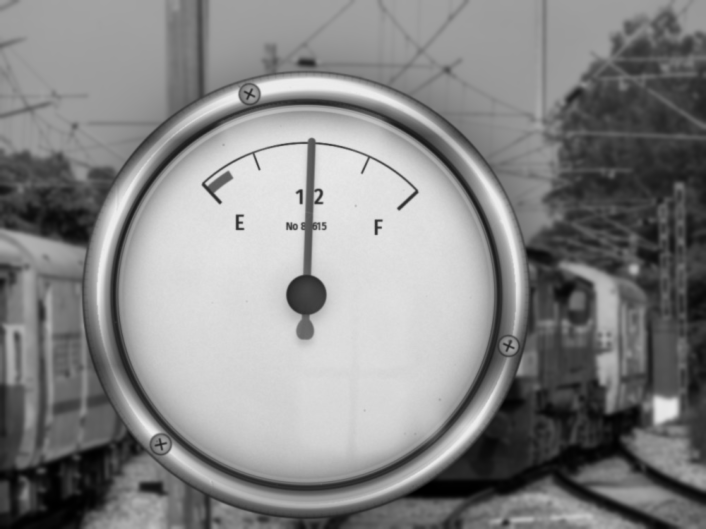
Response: 0.5
